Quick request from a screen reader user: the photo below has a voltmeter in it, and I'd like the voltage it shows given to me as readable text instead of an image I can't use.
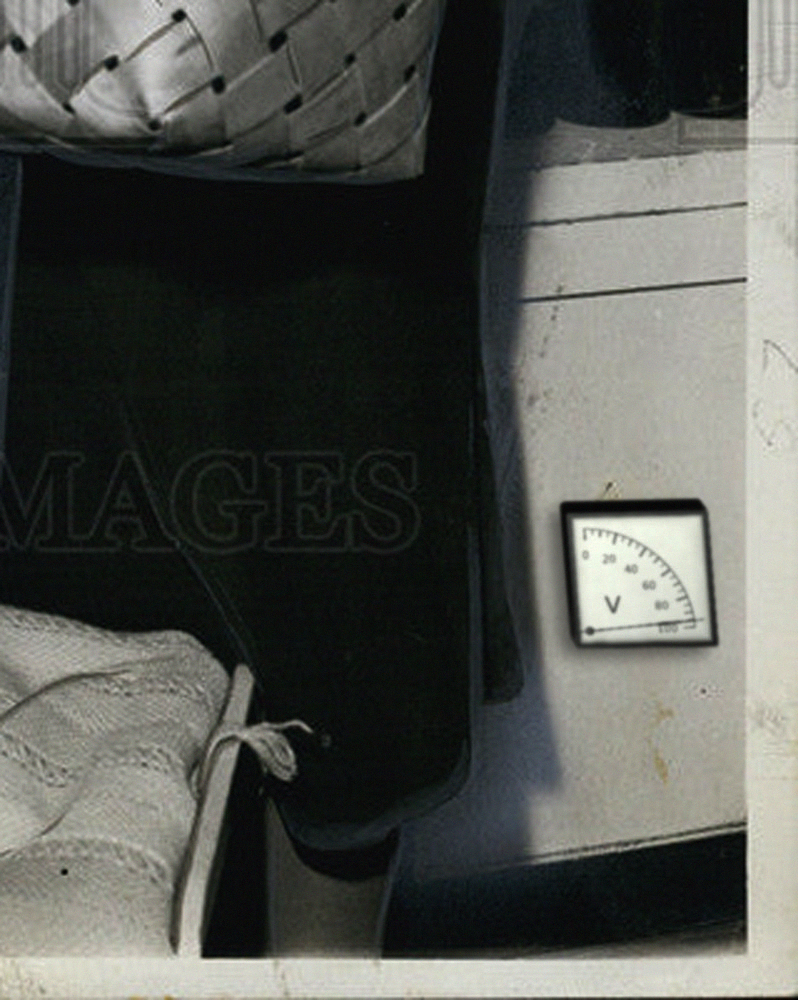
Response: 95 V
